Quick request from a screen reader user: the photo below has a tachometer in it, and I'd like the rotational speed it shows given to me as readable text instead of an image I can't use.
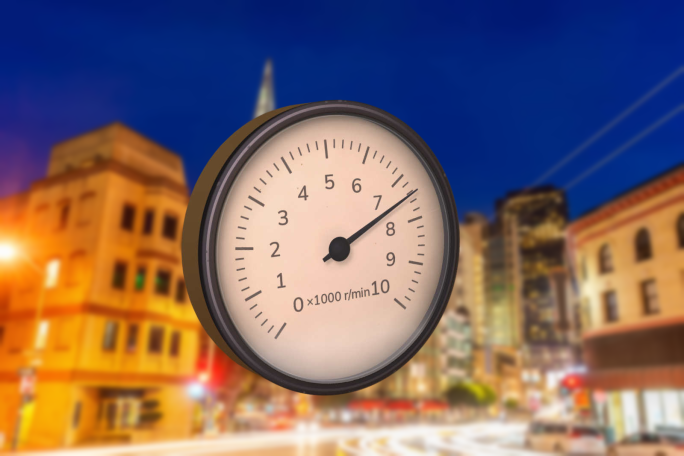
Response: 7400 rpm
